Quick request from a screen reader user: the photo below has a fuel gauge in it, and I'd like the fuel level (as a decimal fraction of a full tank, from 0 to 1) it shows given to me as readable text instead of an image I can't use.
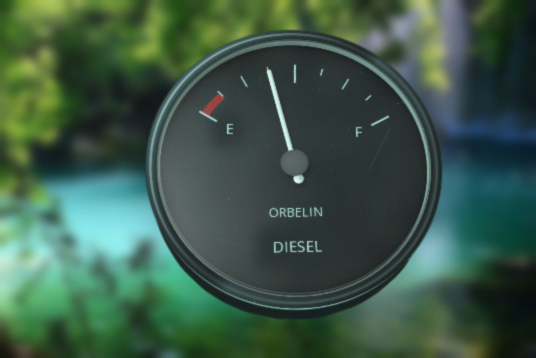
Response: 0.375
